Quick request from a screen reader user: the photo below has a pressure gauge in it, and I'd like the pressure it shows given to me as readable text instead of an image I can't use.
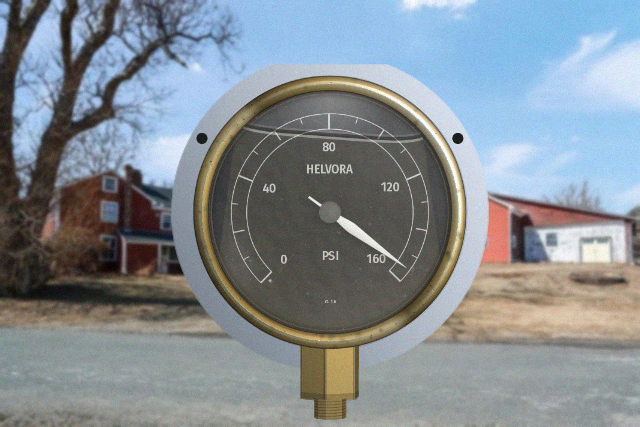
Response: 155 psi
